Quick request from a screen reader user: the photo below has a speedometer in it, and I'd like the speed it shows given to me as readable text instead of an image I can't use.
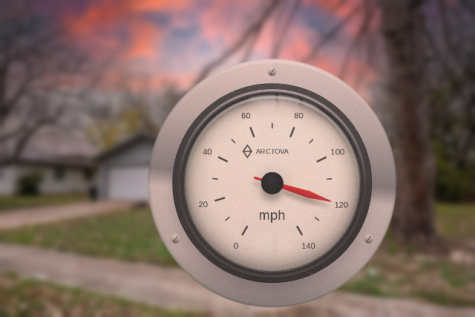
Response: 120 mph
